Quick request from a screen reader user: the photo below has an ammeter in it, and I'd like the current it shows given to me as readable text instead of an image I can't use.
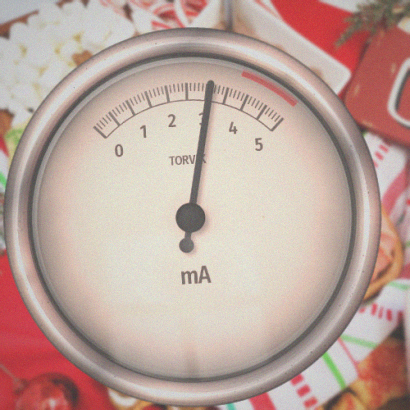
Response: 3.1 mA
